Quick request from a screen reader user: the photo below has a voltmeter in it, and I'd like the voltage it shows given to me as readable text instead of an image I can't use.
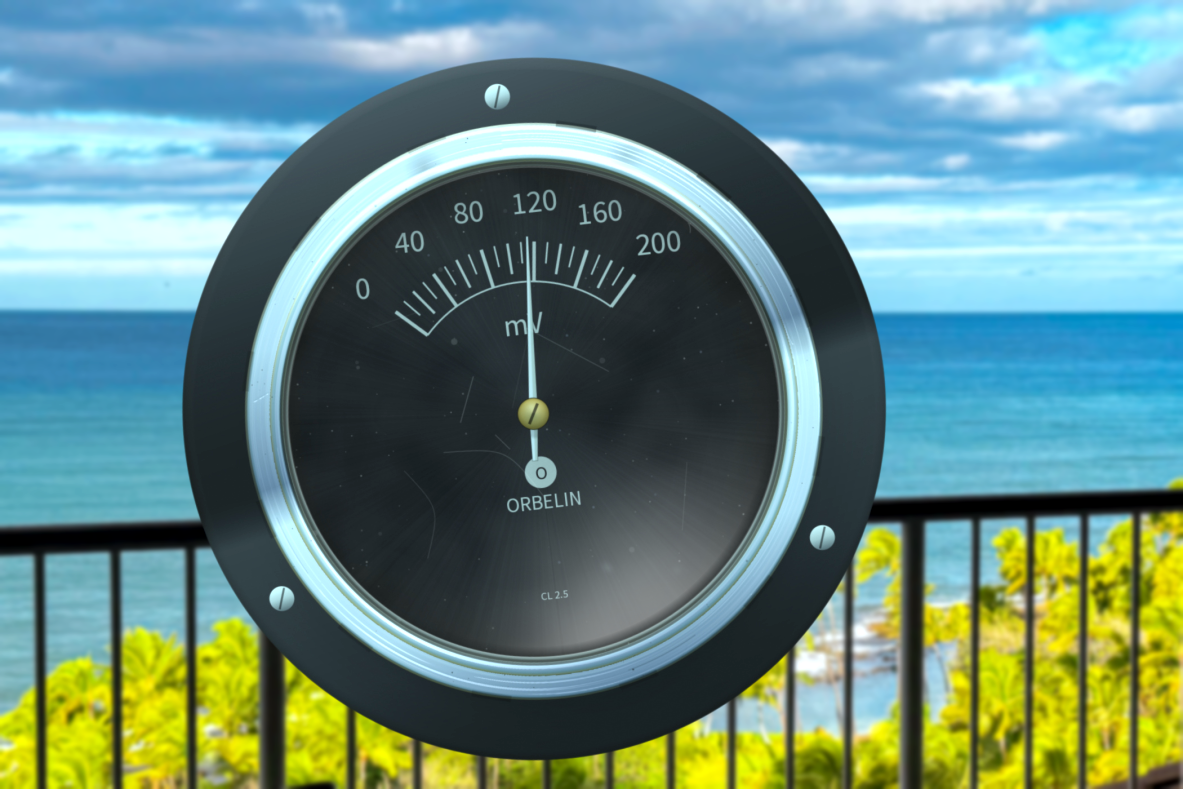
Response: 115 mV
